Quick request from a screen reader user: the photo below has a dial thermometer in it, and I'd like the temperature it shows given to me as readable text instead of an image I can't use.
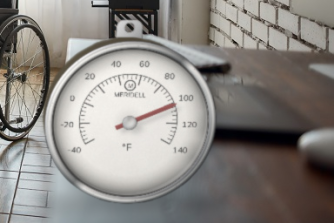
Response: 100 °F
